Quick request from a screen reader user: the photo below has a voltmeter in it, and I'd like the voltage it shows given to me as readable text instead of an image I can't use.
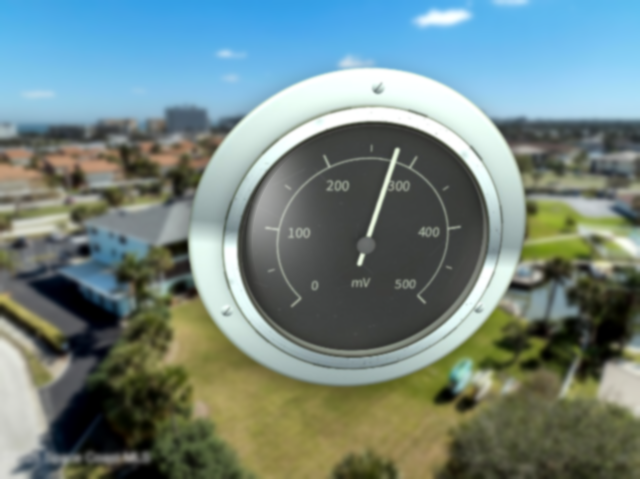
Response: 275 mV
